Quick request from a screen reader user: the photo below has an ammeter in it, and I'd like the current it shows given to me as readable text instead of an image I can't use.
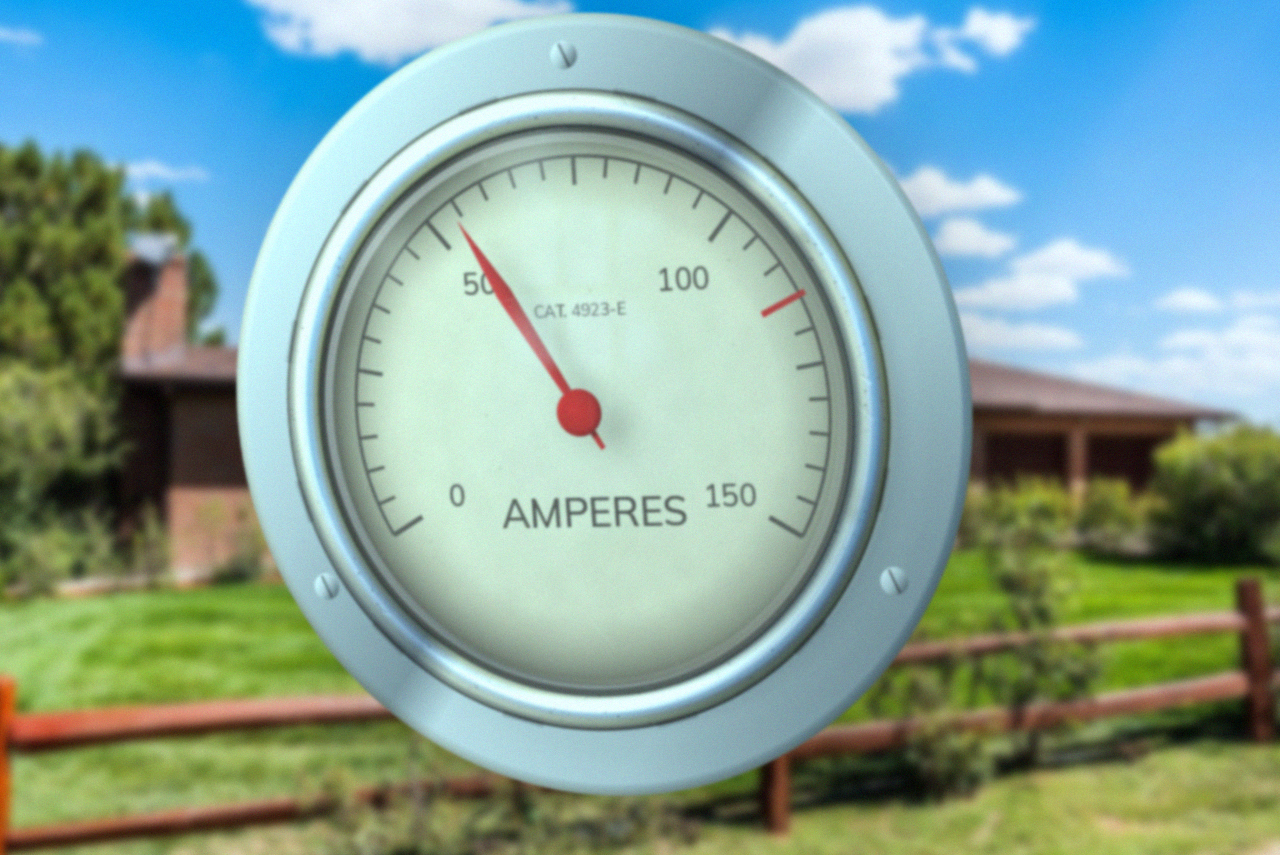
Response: 55 A
